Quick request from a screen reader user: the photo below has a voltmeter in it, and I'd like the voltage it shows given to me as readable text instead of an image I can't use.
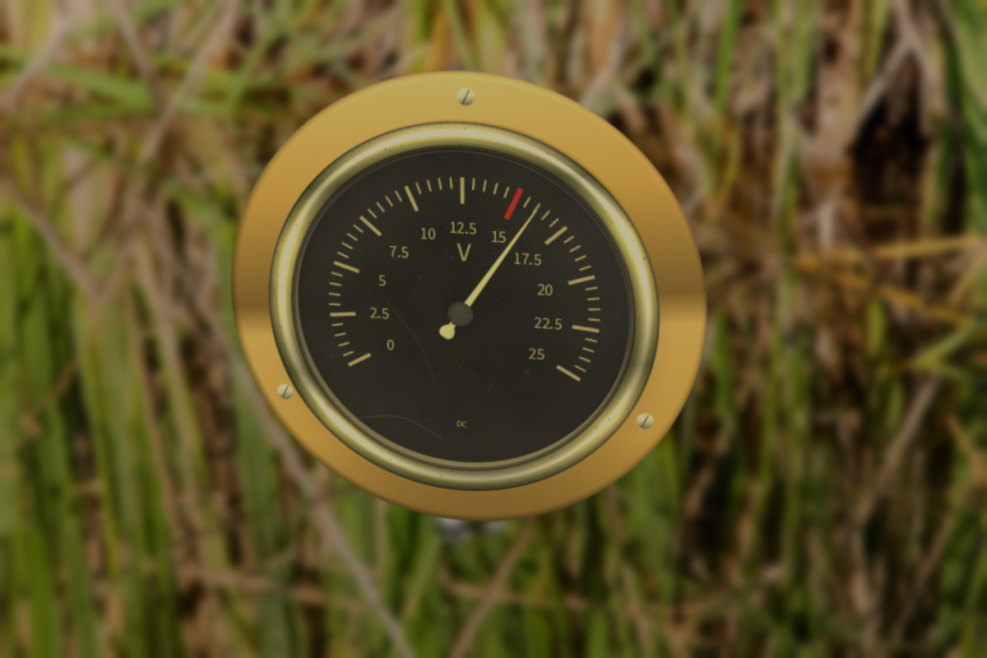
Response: 16 V
